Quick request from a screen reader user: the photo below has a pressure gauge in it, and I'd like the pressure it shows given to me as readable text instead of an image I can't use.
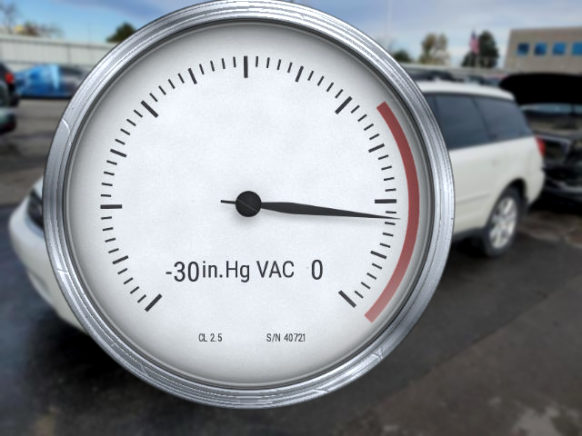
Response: -4.25 inHg
